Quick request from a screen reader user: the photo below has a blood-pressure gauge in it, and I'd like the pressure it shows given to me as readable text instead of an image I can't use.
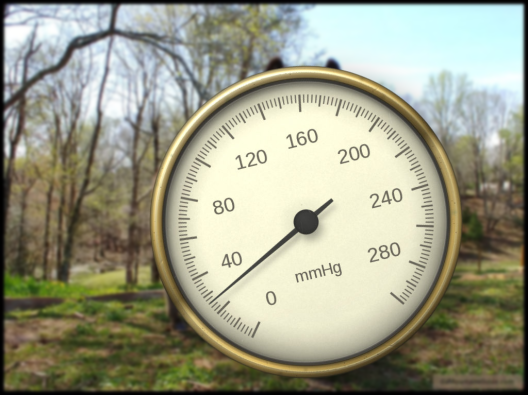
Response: 26 mmHg
